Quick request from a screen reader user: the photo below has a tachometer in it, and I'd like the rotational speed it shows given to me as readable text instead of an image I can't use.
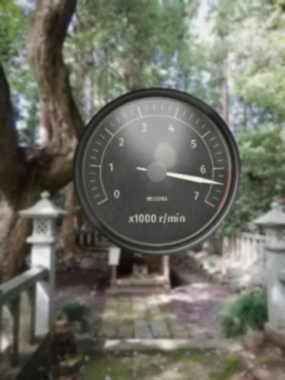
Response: 6400 rpm
